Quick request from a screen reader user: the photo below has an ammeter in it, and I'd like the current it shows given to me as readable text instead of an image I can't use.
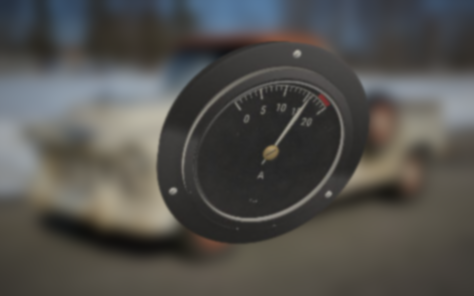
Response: 15 A
